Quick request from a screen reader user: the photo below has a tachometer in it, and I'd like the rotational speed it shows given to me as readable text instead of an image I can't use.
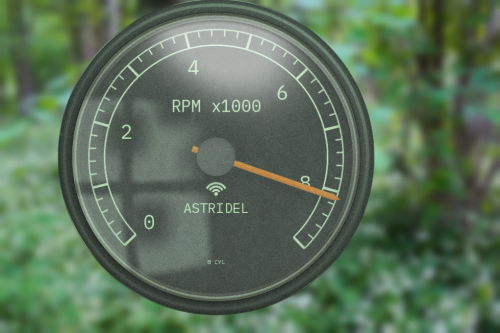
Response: 8100 rpm
